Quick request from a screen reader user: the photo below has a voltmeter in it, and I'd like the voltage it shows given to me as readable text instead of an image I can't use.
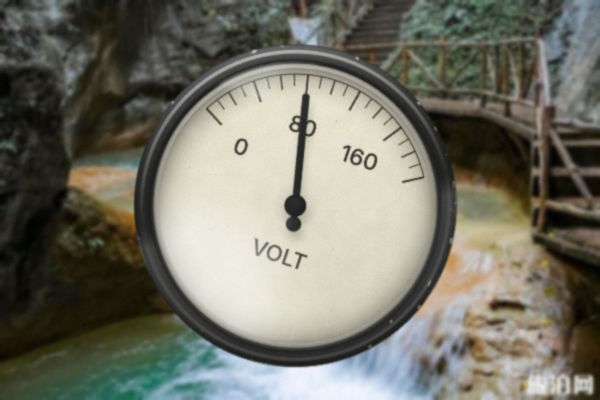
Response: 80 V
